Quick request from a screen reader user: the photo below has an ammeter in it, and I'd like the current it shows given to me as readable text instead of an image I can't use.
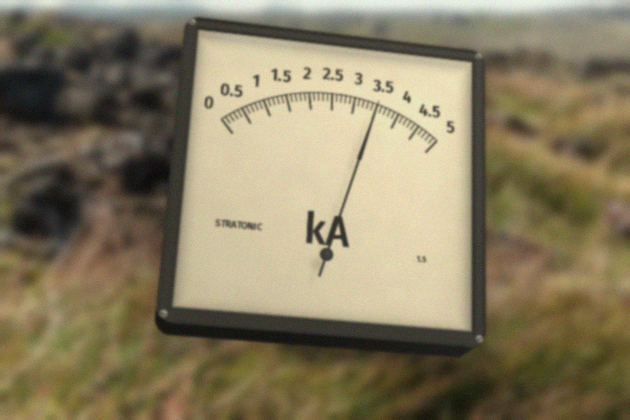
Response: 3.5 kA
